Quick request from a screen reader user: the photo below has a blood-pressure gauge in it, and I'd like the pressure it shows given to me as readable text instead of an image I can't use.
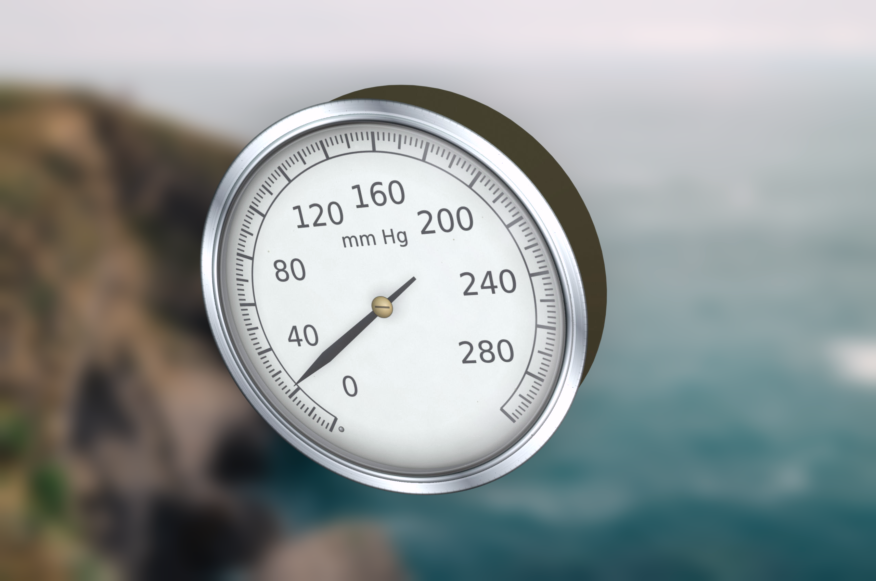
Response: 22 mmHg
